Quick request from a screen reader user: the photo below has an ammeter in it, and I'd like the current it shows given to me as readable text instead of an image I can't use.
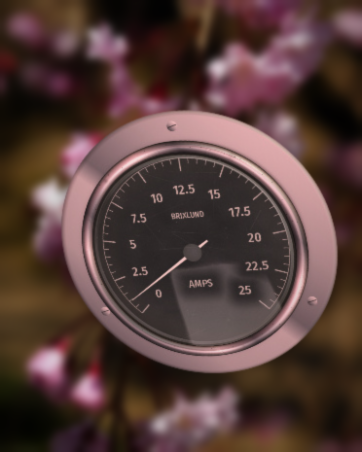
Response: 1 A
